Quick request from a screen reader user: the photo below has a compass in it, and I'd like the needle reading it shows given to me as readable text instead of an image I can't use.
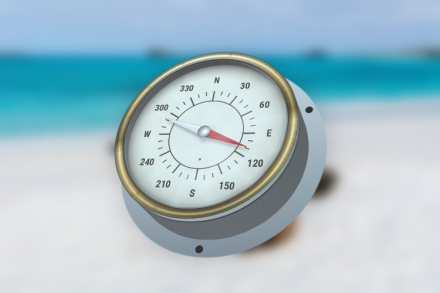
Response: 110 °
